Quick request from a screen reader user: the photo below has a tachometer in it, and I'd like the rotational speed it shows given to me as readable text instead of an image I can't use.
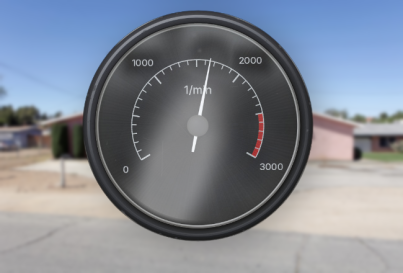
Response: 1650 rpm
